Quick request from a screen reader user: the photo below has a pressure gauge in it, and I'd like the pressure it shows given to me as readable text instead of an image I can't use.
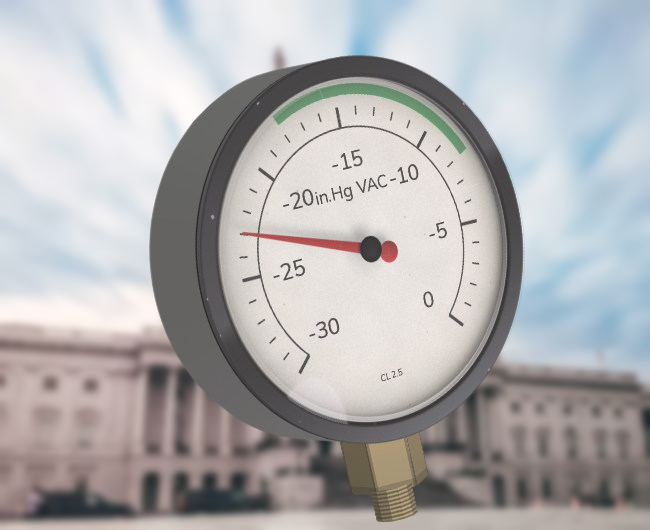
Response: -23 inHg
